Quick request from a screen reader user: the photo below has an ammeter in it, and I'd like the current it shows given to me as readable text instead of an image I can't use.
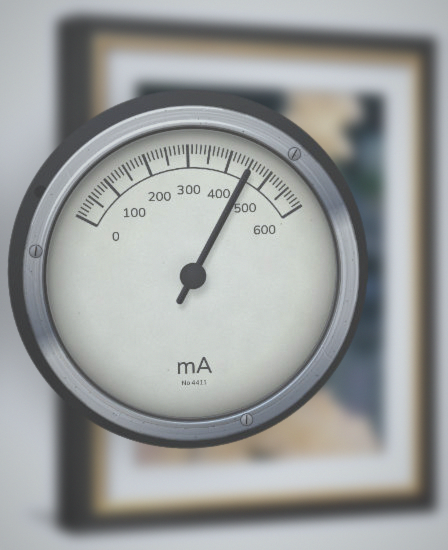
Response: 450 mA
